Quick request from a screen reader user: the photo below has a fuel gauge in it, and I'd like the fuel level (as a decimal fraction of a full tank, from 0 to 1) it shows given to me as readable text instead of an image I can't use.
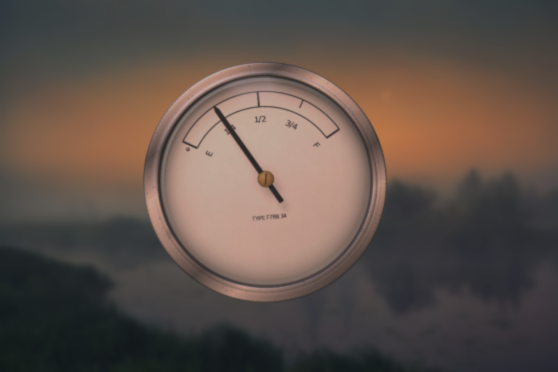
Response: 0.25
